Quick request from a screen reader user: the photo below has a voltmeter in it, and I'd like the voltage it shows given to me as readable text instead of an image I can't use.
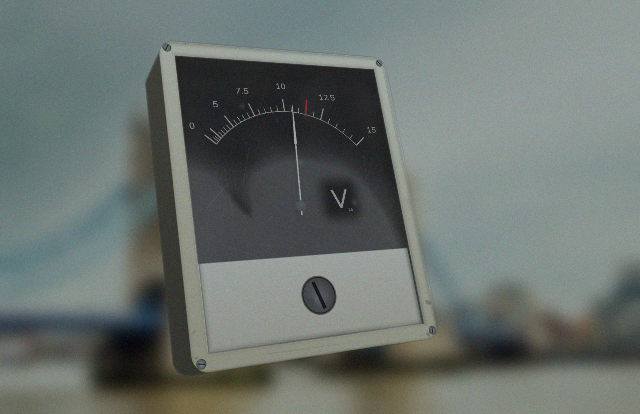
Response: 10.5 V
